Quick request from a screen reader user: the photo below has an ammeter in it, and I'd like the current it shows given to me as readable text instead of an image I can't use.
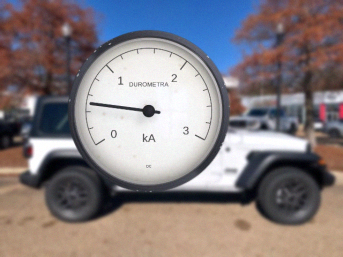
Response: 0.5 kA
